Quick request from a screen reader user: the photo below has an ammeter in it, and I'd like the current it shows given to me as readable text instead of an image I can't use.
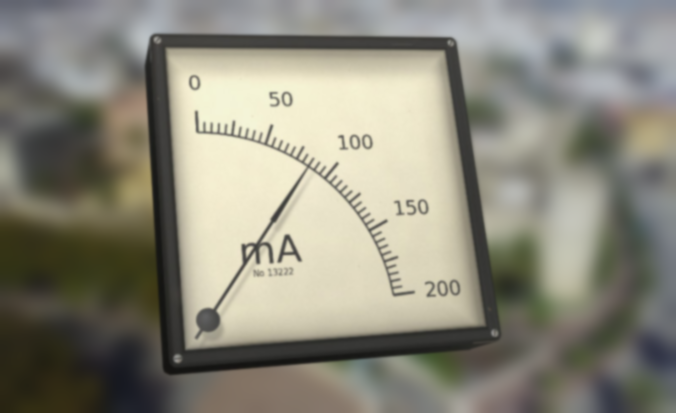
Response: 85 mA
